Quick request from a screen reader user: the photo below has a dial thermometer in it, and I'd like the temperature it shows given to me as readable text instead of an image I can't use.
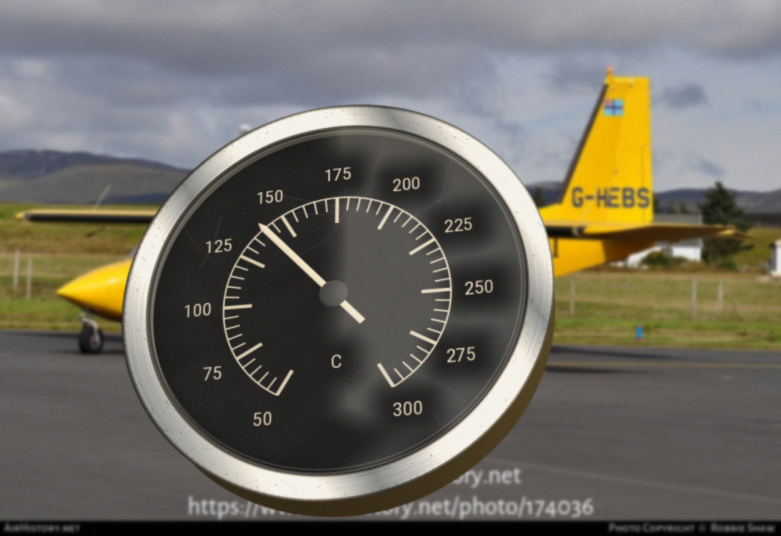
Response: 140 °C
